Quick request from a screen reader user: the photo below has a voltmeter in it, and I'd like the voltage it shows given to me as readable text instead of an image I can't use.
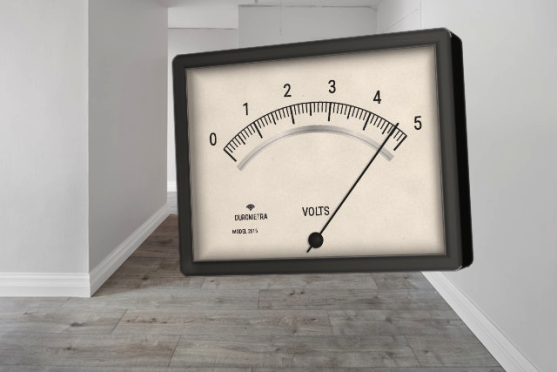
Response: 4.7 V
